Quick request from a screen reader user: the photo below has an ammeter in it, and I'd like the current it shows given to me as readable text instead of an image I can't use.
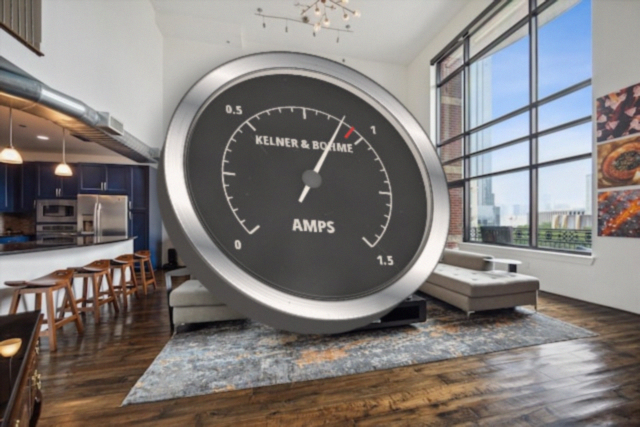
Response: 0.9 A
